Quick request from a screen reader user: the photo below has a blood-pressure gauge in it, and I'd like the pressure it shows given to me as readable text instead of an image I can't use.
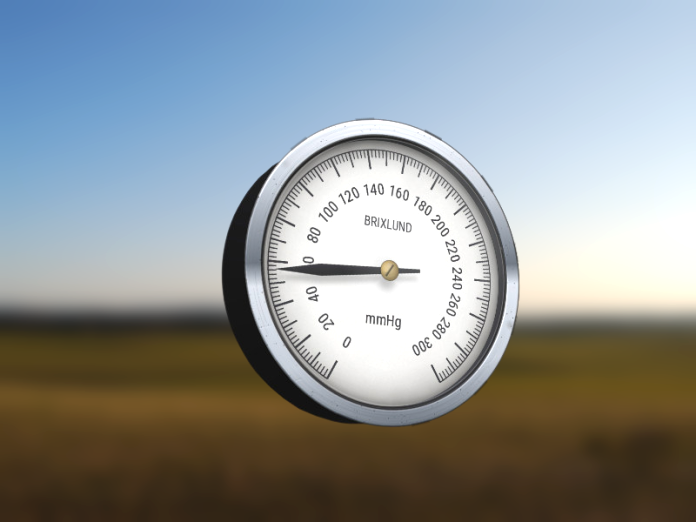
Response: 56 mmHg
